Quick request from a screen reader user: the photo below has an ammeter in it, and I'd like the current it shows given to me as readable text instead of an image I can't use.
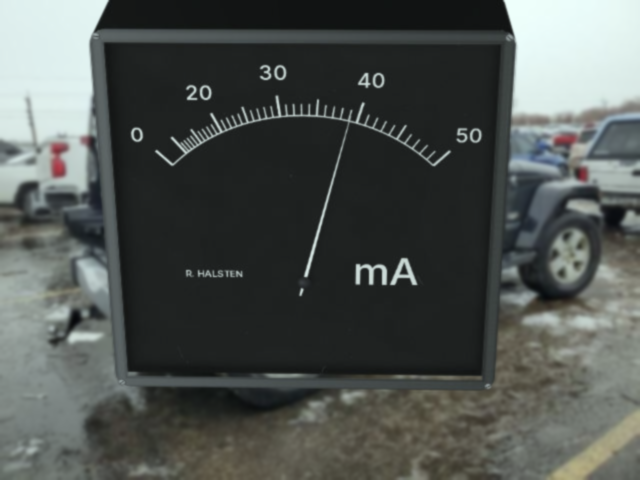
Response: 39 mA
